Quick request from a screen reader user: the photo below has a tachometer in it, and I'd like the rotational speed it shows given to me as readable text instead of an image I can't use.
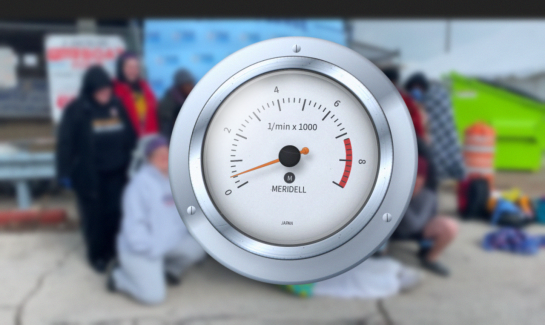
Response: 400 rpm
